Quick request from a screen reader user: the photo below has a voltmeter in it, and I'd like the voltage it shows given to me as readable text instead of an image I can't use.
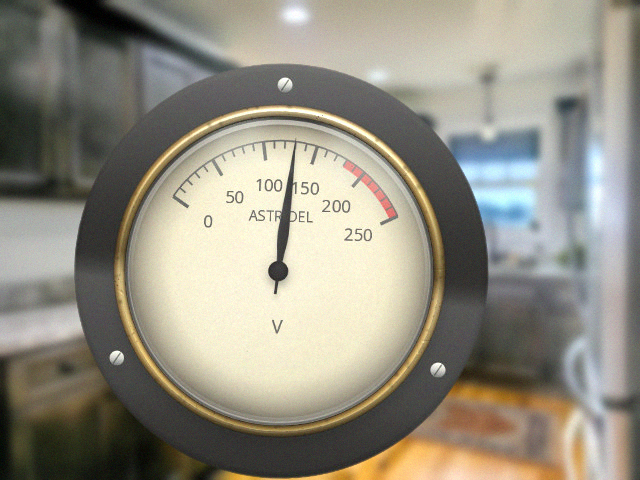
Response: 130 V
